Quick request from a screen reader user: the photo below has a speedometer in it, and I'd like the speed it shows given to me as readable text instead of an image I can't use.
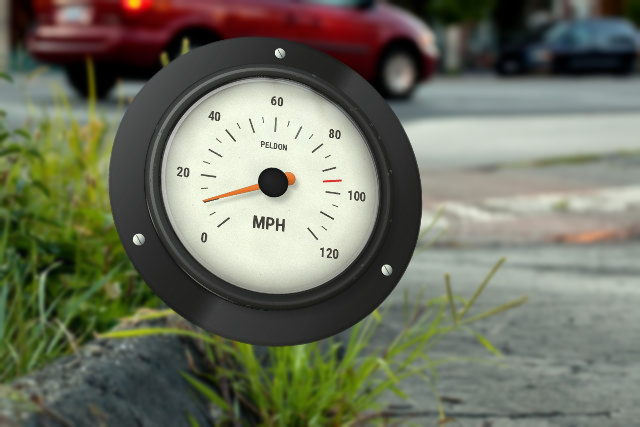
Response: 10 mph
